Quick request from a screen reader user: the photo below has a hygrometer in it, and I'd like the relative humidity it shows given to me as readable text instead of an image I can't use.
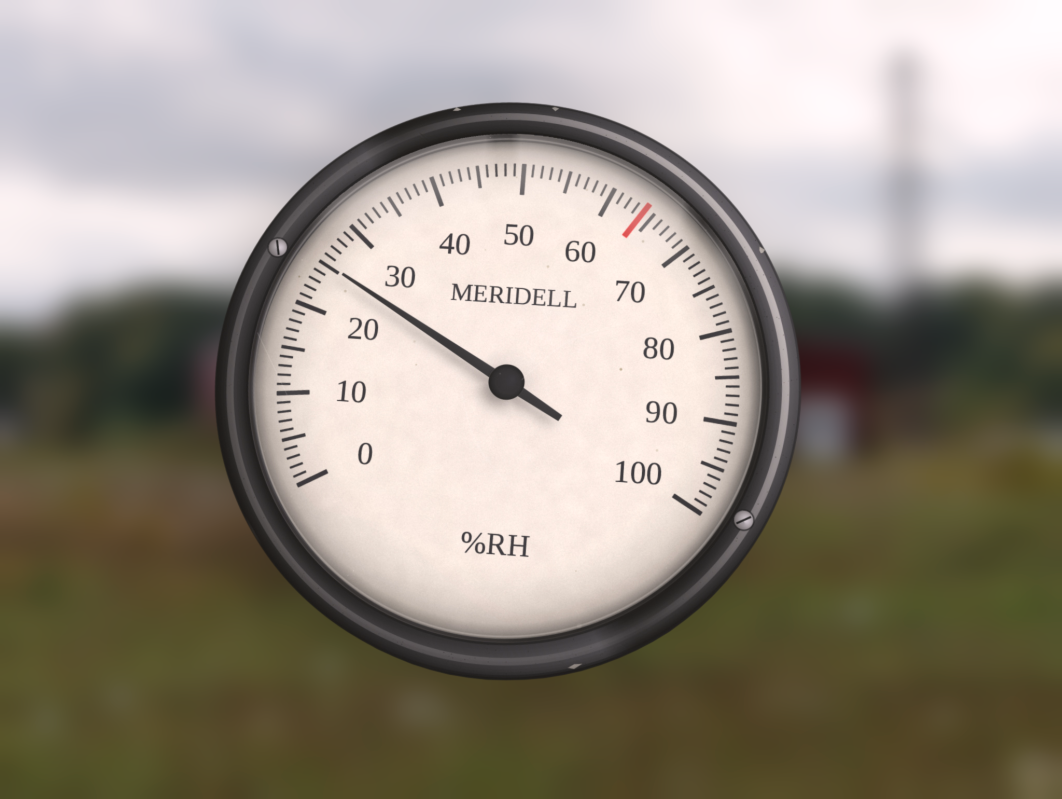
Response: 25 %
